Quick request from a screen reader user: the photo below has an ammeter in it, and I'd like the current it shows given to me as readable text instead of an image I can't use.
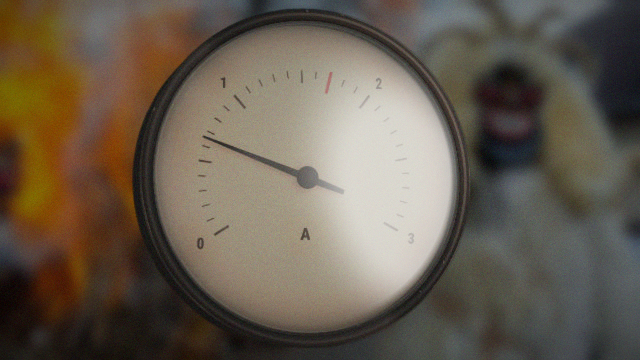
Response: 0.65 A
